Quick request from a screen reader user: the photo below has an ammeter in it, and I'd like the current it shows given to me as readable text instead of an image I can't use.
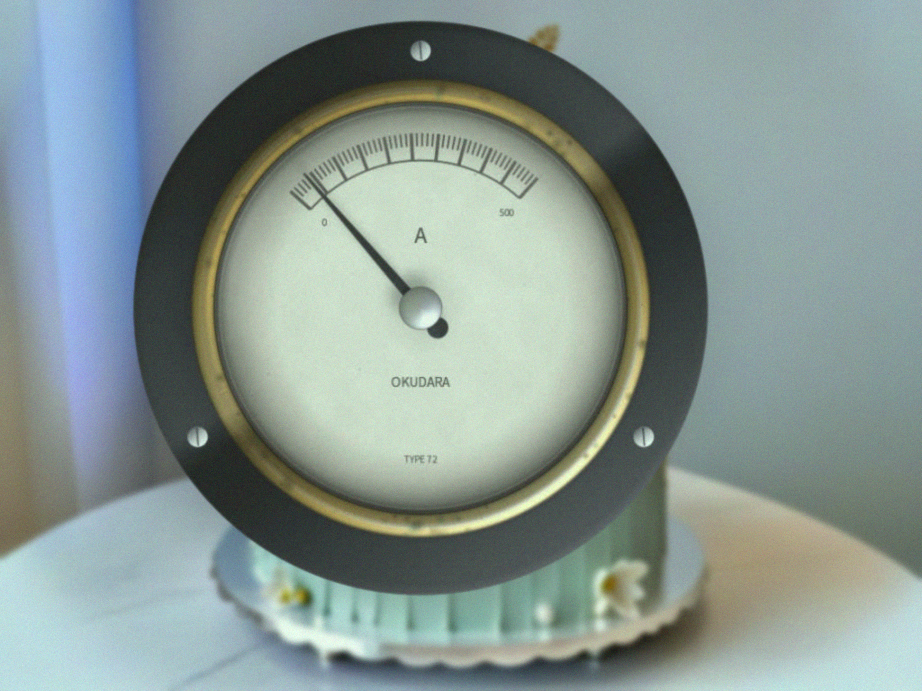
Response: 40 A
